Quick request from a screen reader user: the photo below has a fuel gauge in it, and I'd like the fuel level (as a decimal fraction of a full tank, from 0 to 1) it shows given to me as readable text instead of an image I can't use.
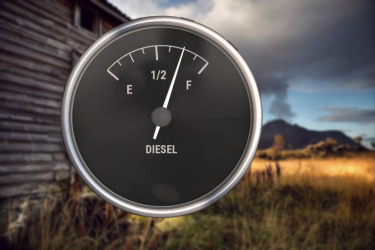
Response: 0.75
